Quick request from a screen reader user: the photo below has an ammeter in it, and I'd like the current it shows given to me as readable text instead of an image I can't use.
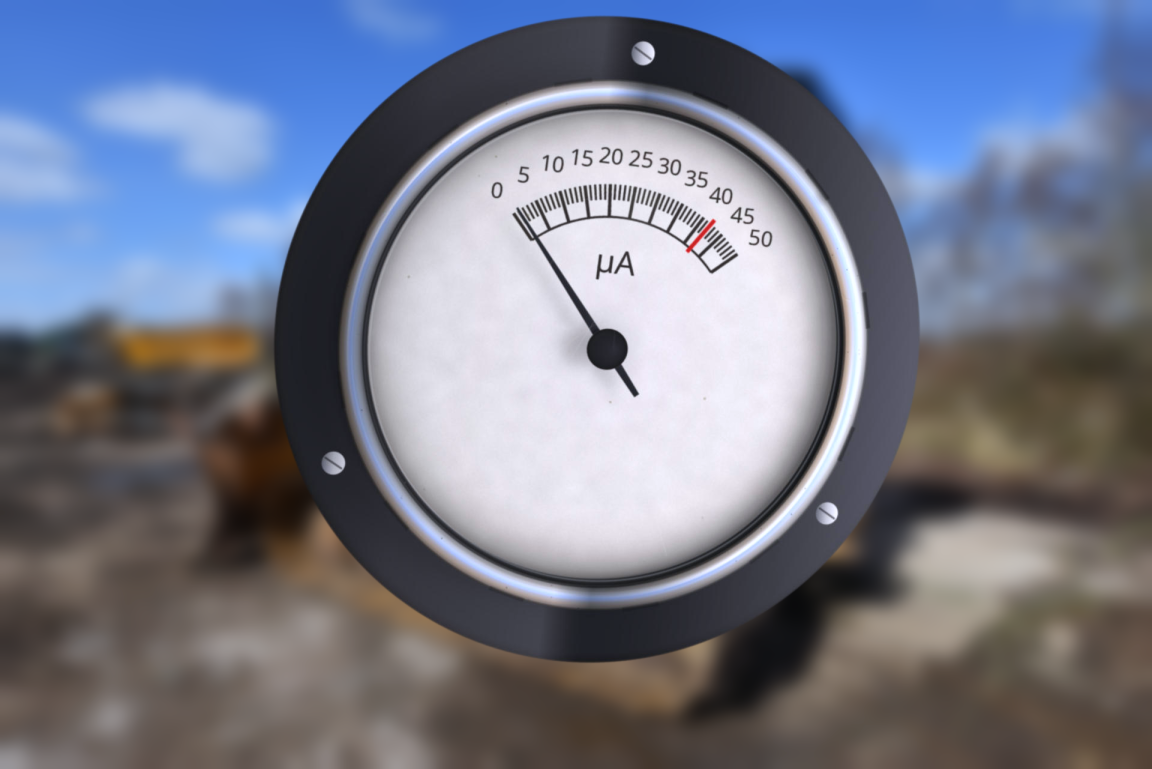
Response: 1 µA
